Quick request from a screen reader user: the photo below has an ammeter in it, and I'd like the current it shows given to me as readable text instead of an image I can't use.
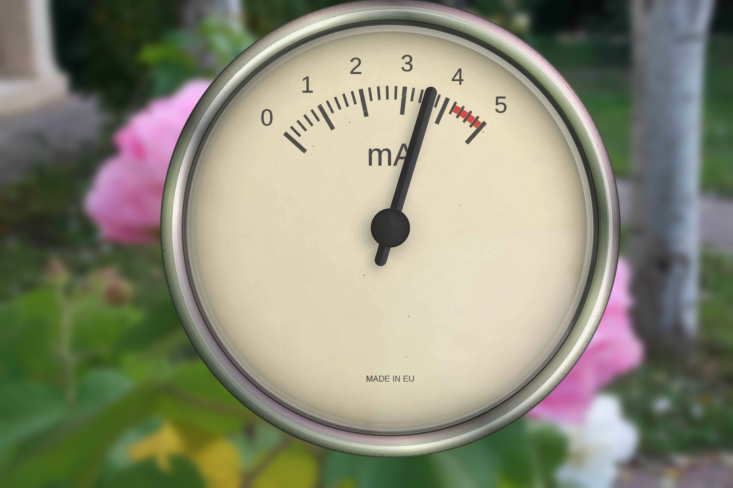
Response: 3.6 mA
